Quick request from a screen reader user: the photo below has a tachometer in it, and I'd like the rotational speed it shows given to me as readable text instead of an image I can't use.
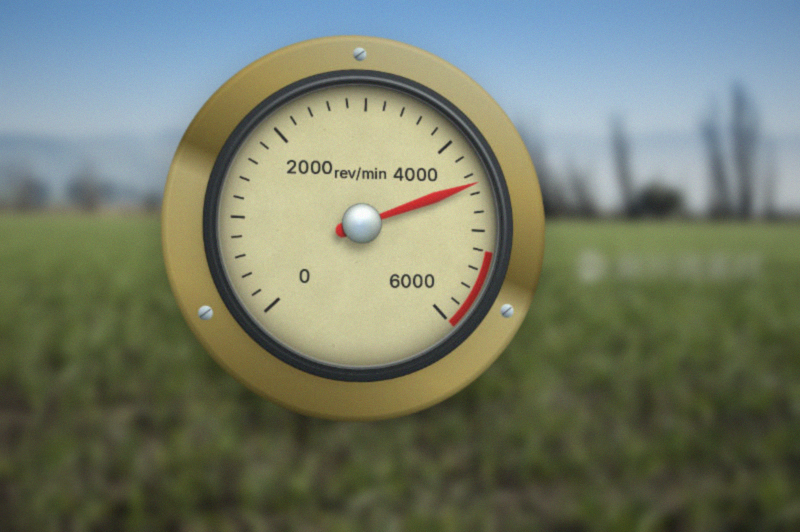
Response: 4500 rpm
